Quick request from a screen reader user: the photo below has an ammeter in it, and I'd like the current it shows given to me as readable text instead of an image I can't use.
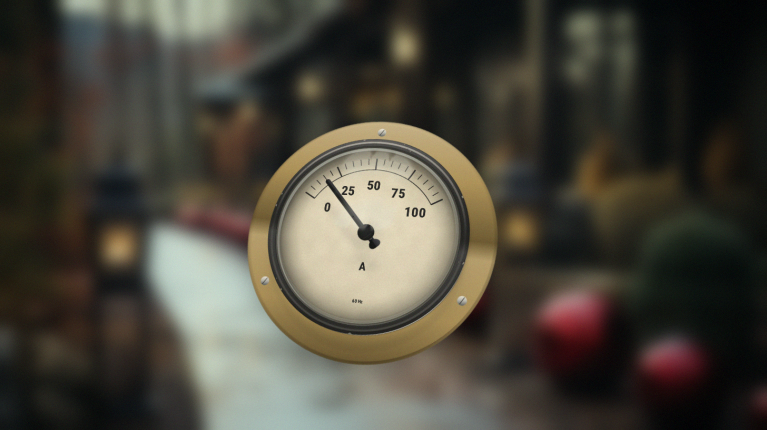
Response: 15 A
